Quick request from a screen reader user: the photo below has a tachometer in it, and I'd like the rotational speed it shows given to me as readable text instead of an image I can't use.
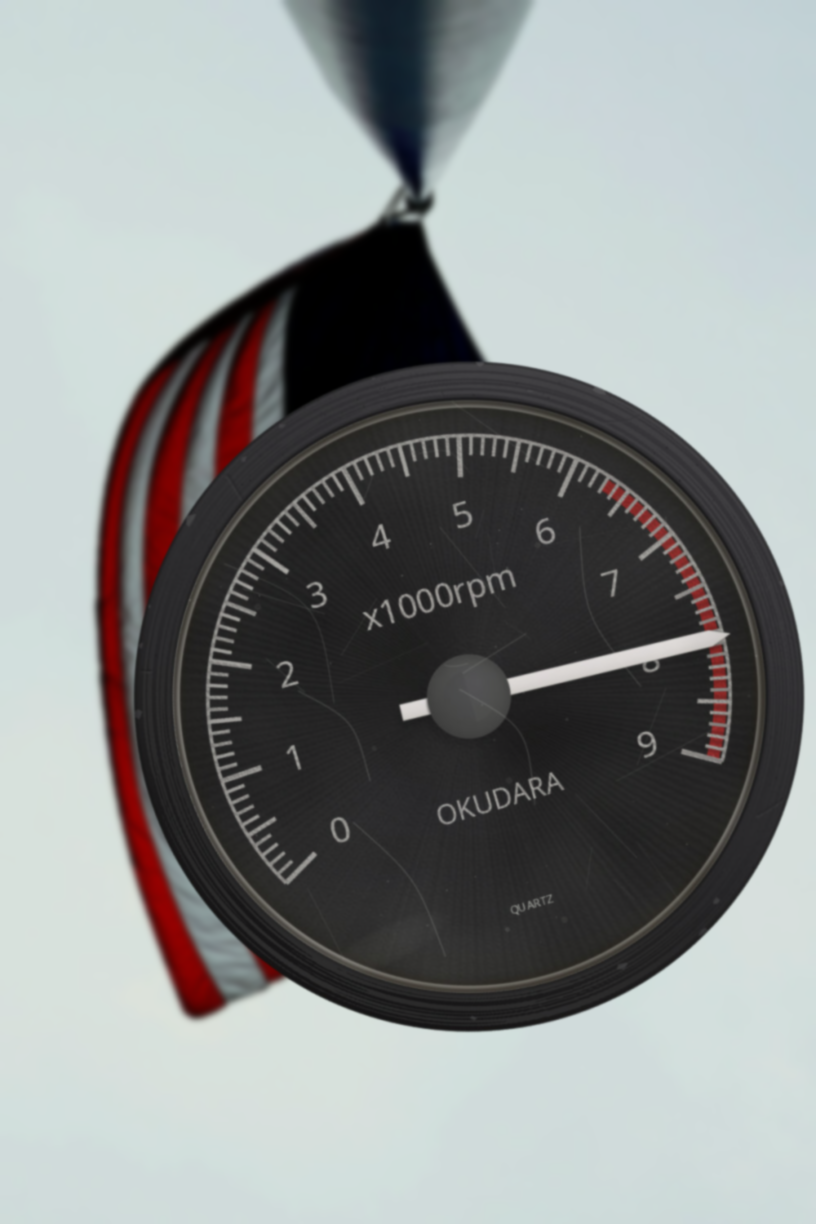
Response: 7950 rpm
